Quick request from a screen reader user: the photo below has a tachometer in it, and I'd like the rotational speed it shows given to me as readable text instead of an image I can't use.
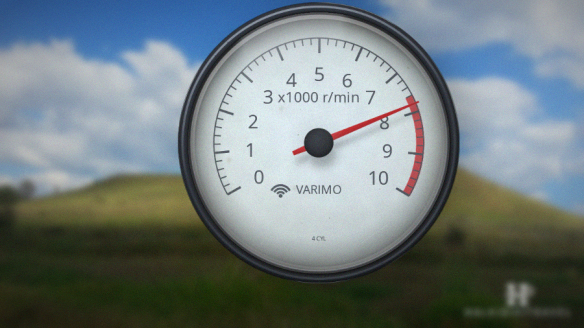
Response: 7800 rpm
